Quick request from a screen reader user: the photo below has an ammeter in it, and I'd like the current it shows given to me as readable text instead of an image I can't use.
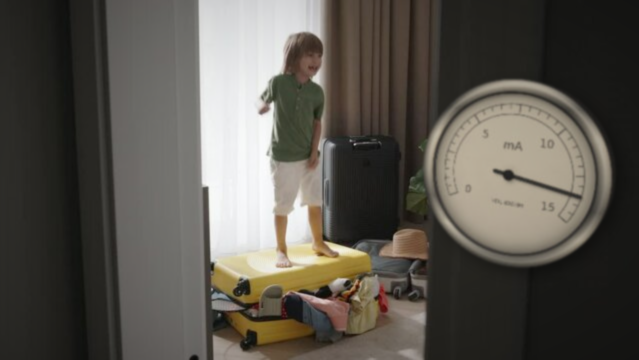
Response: 13.5 mA
